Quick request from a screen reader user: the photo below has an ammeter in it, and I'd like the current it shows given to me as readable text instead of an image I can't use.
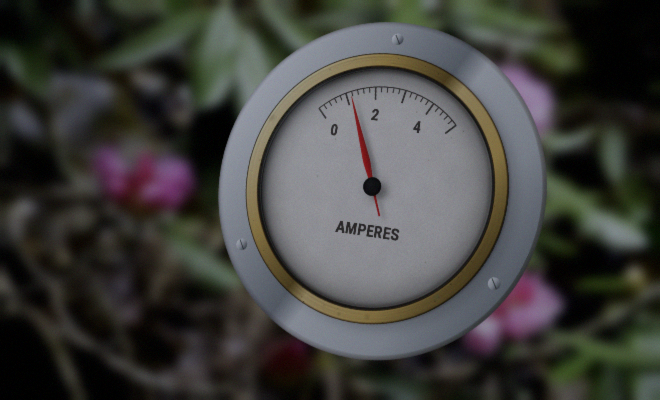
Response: 1.2 A
